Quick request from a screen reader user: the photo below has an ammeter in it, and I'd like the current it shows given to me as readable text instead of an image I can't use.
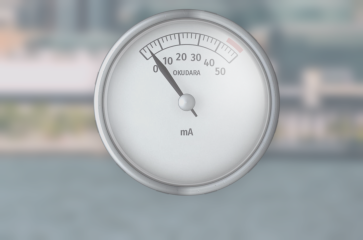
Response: 4 mA
